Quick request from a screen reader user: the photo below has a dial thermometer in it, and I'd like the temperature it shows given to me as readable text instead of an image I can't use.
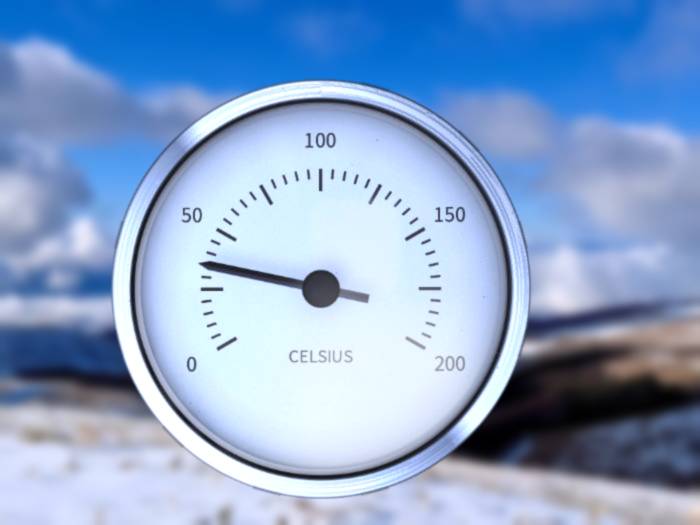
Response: 35 °C
